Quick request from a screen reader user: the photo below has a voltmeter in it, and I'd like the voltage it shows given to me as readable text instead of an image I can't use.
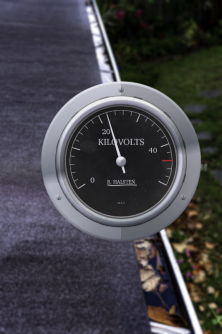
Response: 22 kV
